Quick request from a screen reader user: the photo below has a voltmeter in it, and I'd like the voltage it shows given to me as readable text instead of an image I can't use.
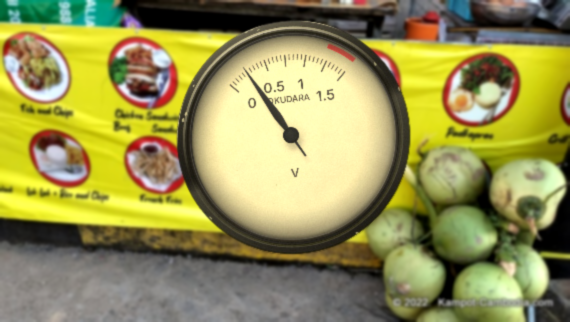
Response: 0.25 V
